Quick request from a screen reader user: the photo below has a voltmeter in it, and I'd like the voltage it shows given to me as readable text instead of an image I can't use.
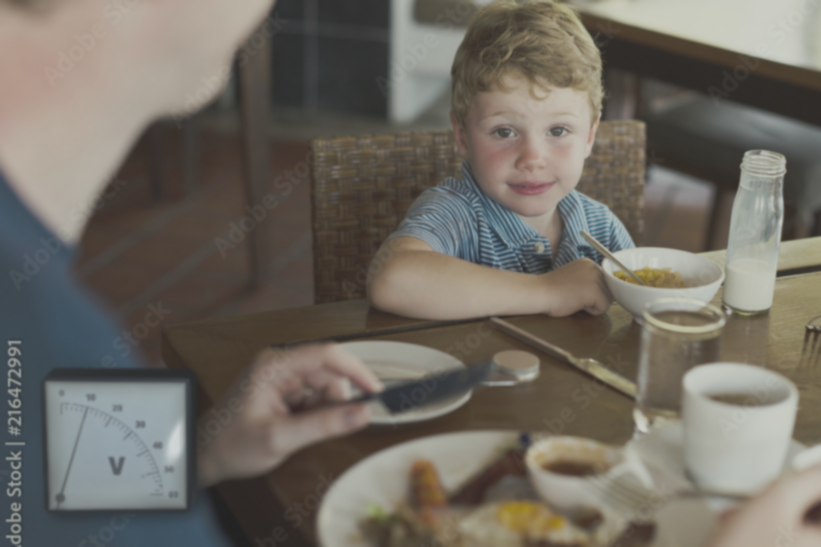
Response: 10 V
